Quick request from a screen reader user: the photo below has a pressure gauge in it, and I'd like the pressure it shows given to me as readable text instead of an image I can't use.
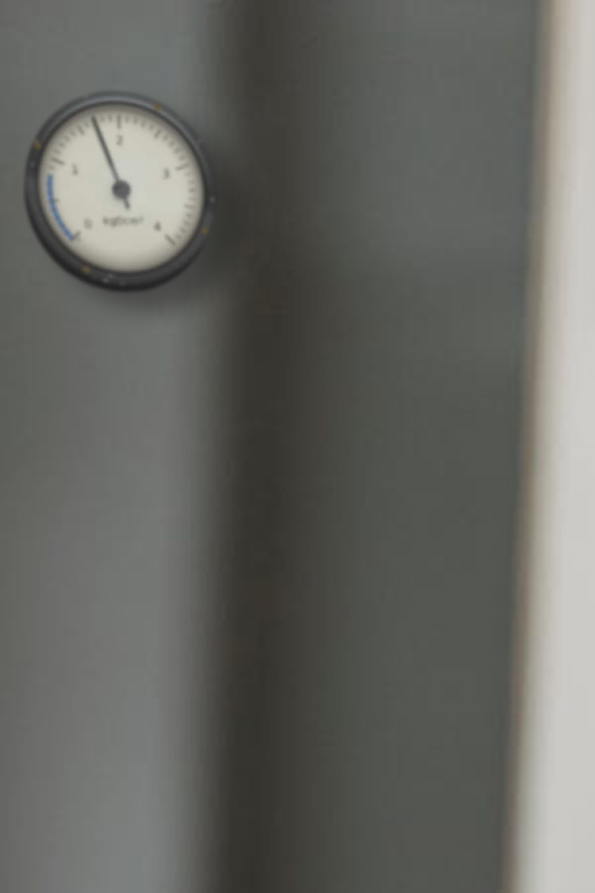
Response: 1.7 kg/cm²
